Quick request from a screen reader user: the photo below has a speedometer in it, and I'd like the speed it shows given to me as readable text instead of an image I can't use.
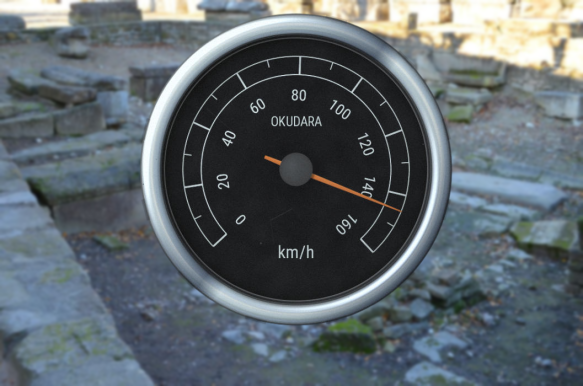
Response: 145 km/h
